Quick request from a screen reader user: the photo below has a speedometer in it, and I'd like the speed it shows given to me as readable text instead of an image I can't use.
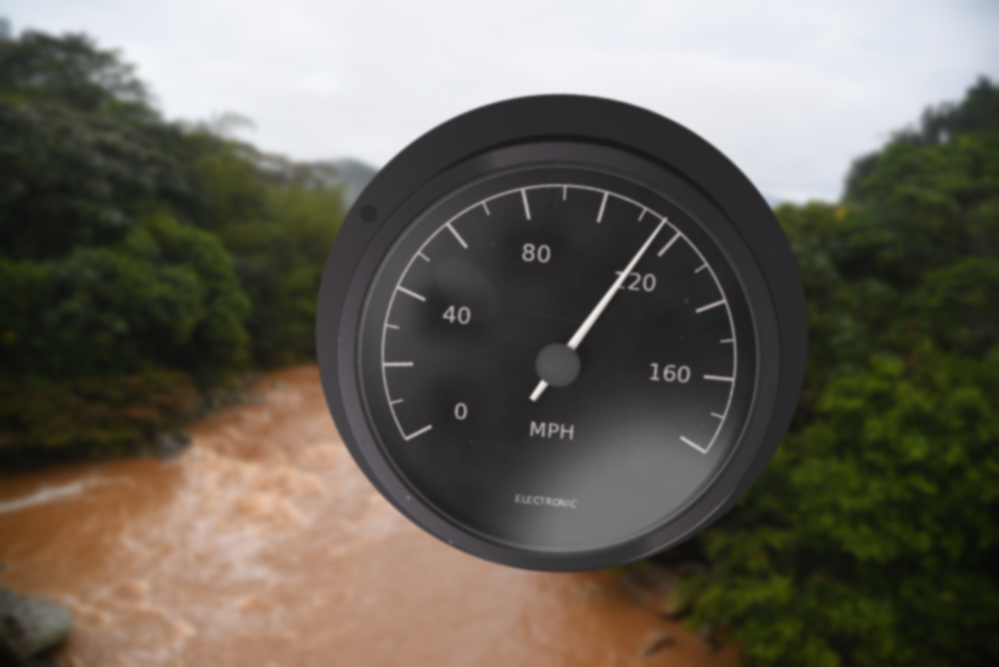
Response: 115 mph
